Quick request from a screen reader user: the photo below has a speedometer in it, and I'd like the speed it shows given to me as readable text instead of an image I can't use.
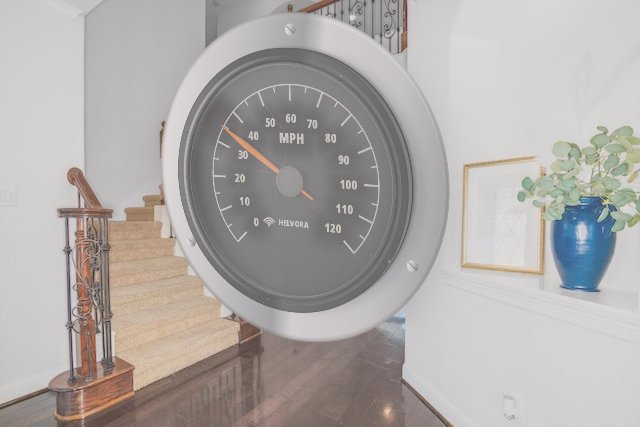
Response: 35 mph
